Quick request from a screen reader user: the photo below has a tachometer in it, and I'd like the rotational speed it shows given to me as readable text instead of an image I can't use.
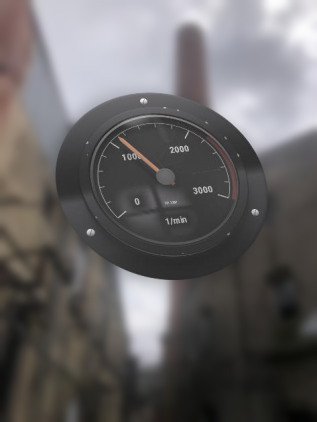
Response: 1100 rpm
